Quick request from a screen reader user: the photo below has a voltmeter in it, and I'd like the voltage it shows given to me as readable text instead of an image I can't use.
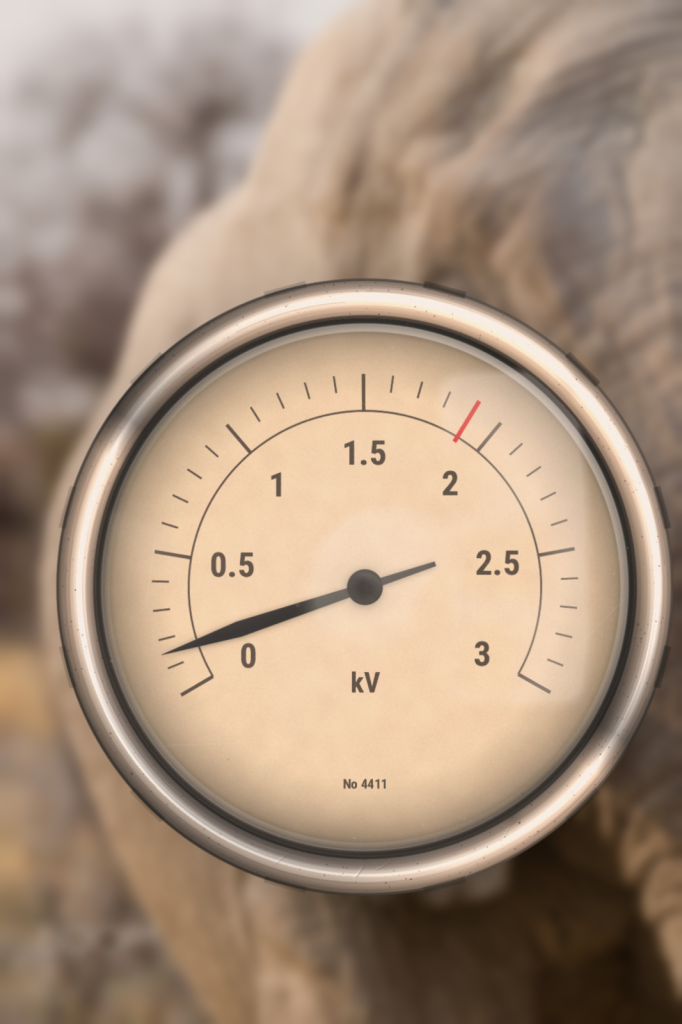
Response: 0.15 kV
